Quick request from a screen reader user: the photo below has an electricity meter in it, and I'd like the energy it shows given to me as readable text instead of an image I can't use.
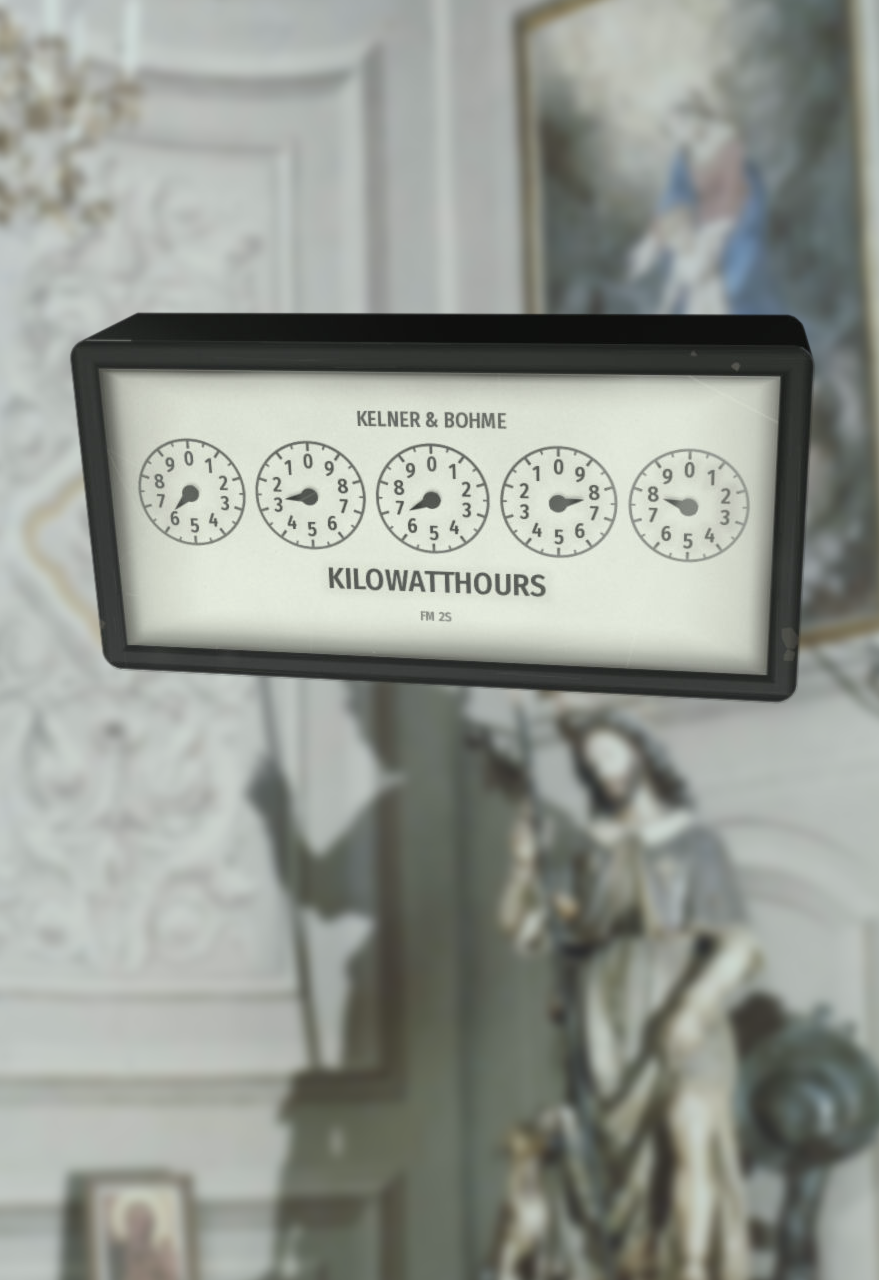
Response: 62678 kWh
